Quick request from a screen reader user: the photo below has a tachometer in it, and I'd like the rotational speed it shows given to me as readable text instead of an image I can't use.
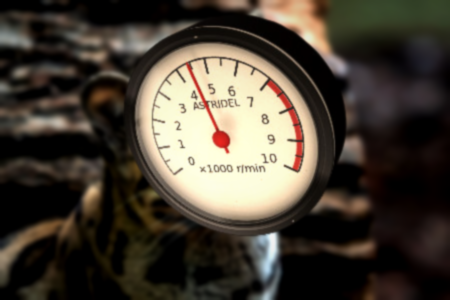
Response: 4500 rpm
